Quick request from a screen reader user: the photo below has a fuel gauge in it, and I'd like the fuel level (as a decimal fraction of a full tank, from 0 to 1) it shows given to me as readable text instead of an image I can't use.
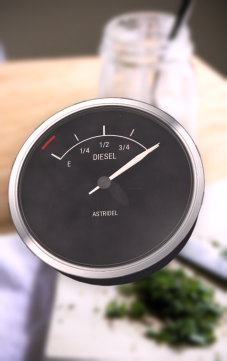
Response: 1
